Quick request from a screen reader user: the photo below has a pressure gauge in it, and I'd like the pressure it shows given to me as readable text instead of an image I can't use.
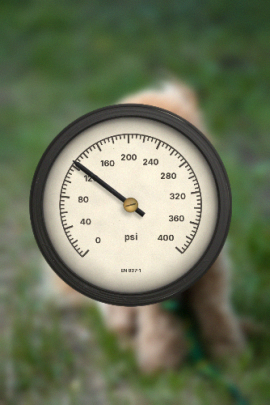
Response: 125 psi
